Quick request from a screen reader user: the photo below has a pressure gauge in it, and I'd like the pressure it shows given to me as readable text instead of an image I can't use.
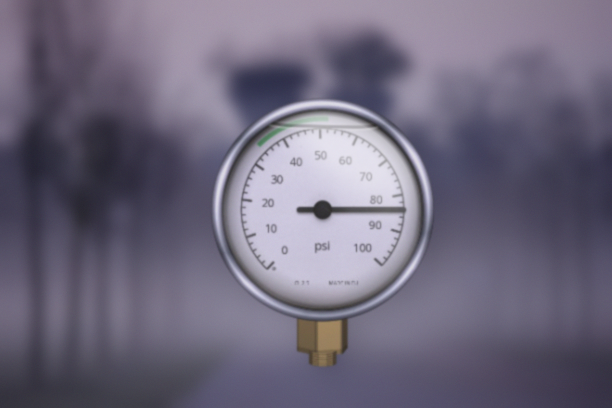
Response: 84 psi
